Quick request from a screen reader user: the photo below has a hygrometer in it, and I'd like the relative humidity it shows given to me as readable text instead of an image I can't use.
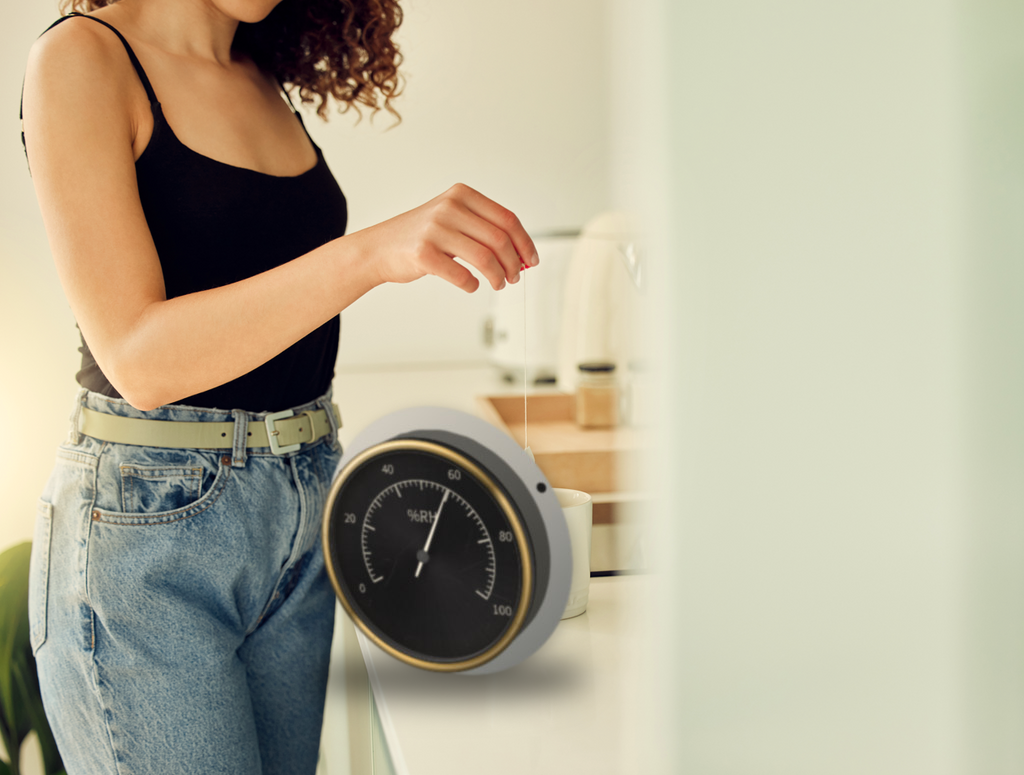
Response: 60 %
